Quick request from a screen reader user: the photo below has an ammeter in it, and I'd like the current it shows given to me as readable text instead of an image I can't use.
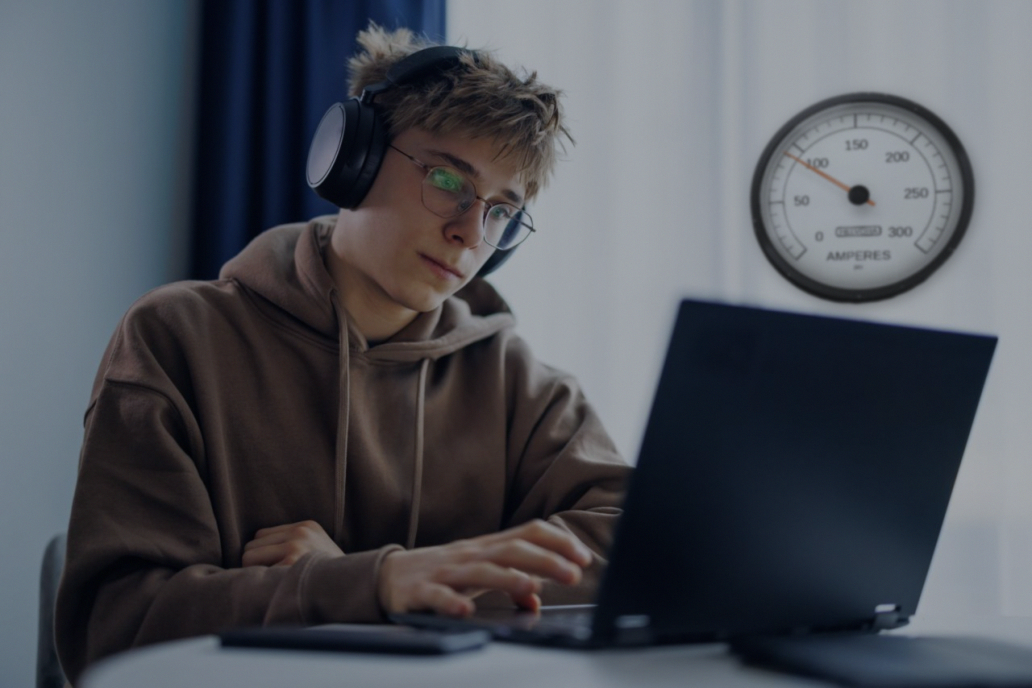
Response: 90 A
